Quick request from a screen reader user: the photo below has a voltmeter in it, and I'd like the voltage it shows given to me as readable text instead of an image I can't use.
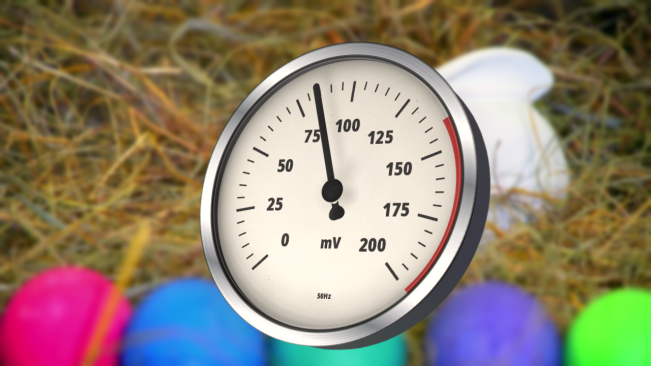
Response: 85 mV
